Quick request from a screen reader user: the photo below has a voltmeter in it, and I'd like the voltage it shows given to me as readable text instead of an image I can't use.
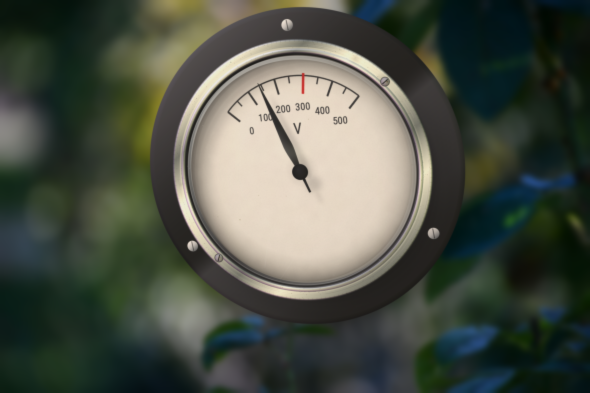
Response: 150 V
